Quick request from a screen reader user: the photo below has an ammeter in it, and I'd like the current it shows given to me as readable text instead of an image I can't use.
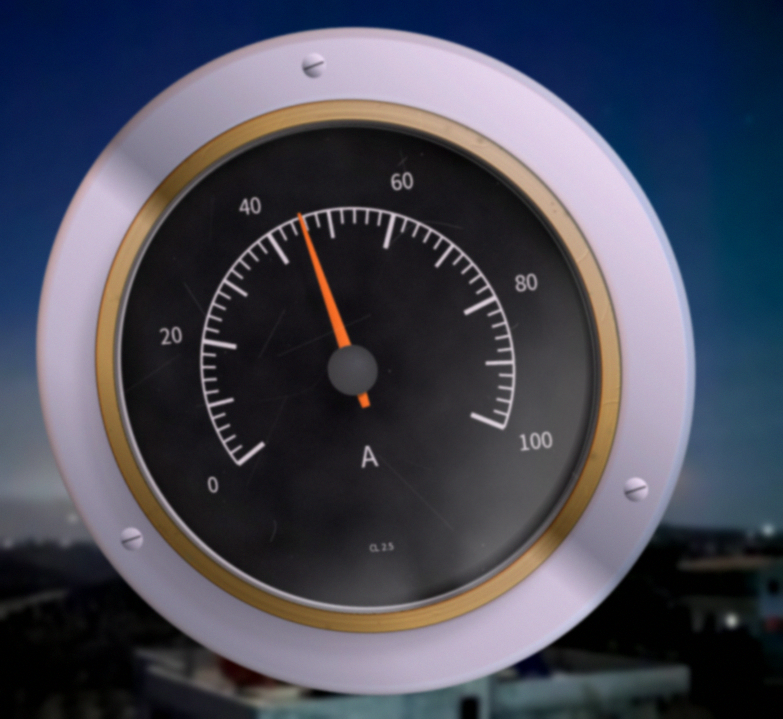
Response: 46 A
